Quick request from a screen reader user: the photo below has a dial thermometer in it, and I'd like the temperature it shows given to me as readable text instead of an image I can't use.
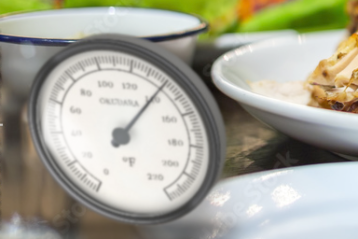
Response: 140 °F
